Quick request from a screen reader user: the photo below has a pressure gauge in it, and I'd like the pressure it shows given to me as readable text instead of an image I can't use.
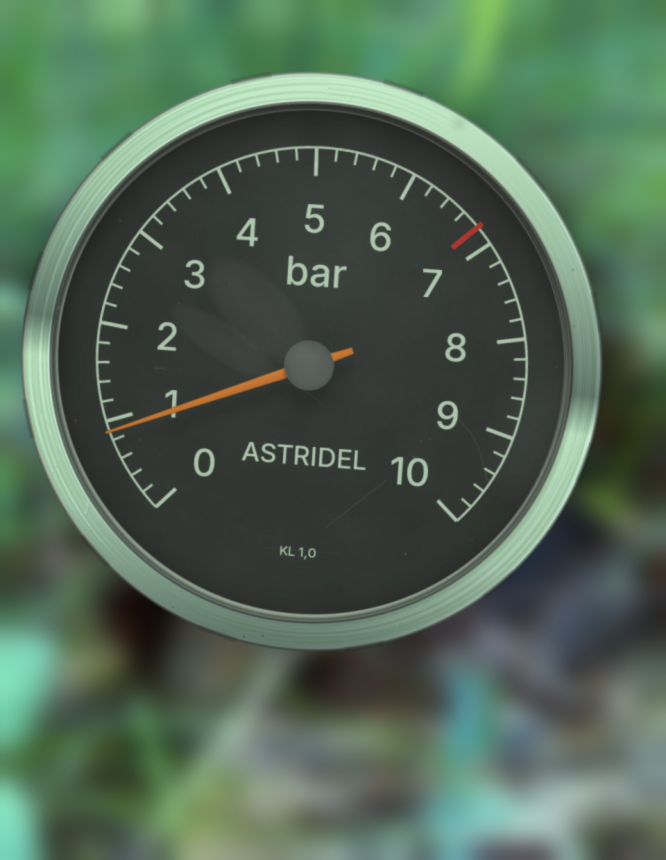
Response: 0.9 bar
